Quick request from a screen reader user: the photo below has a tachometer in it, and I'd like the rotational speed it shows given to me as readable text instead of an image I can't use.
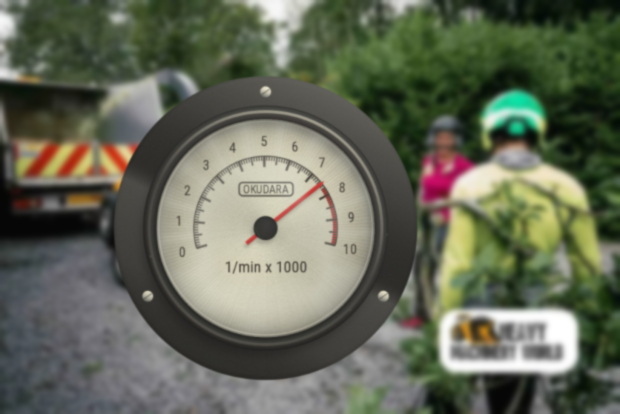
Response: 7500 rpm
